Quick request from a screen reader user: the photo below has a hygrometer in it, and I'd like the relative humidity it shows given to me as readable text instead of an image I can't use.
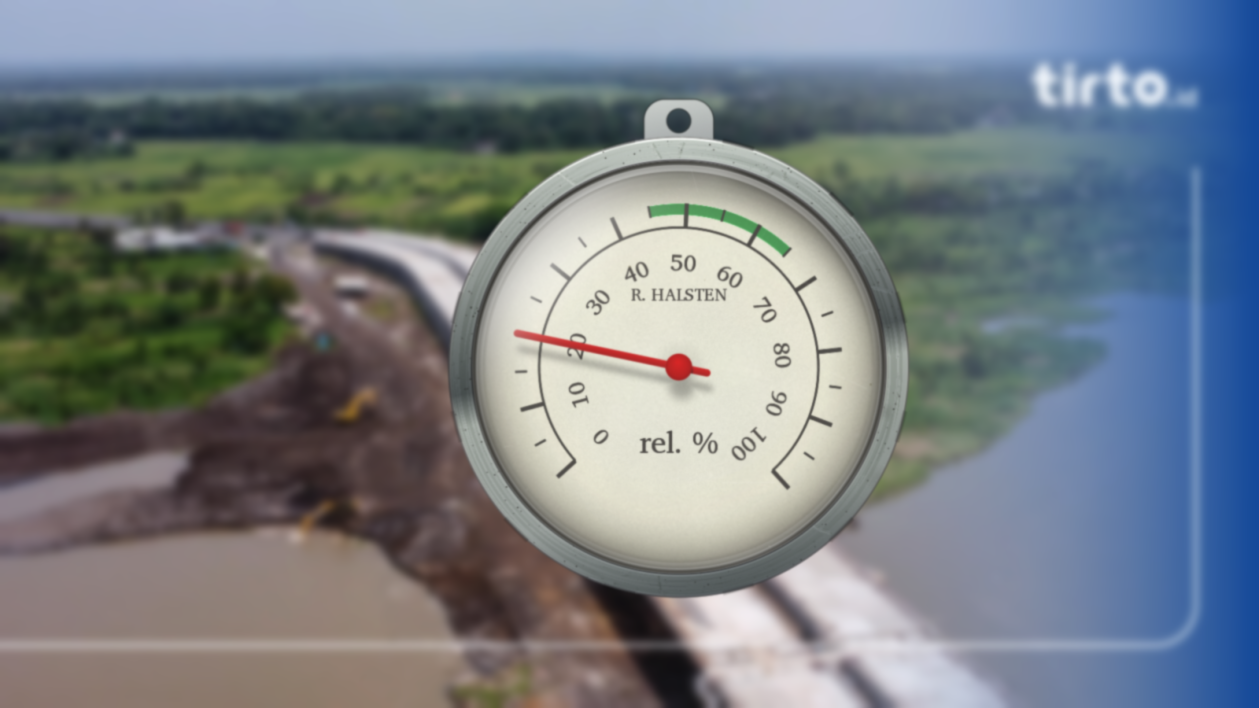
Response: 20 %
